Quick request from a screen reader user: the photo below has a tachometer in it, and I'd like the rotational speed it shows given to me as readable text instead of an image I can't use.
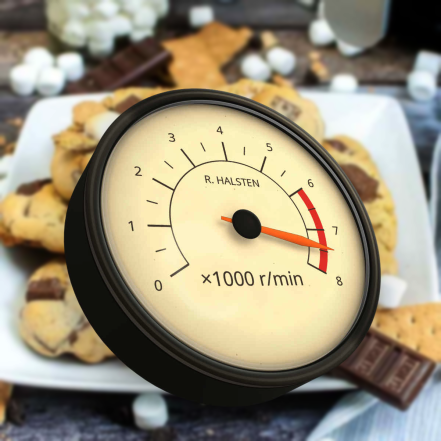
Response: 7500 rpm
